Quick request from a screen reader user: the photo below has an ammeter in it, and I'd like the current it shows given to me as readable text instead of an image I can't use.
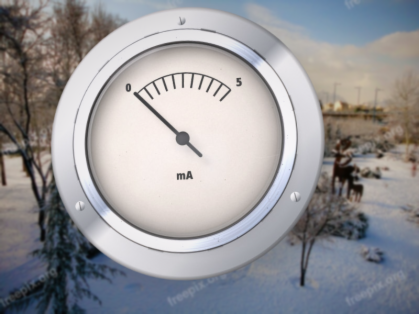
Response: 0 mA
